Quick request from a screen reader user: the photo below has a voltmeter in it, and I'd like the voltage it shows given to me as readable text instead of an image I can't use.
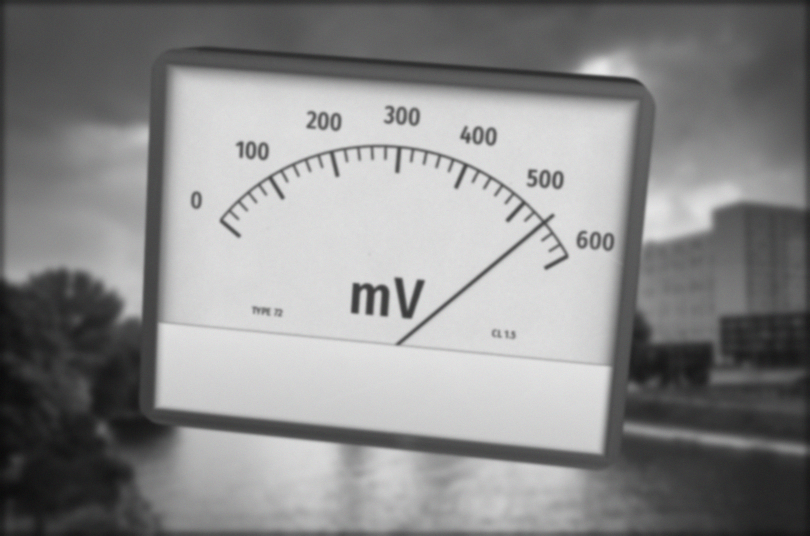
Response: 540 mV
